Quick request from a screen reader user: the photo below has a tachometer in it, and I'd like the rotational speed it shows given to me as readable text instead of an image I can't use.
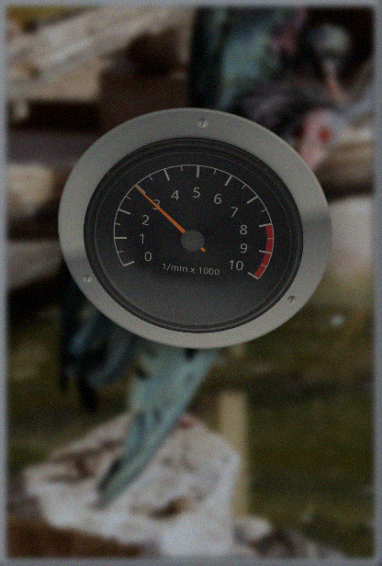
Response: 3000 rpm
